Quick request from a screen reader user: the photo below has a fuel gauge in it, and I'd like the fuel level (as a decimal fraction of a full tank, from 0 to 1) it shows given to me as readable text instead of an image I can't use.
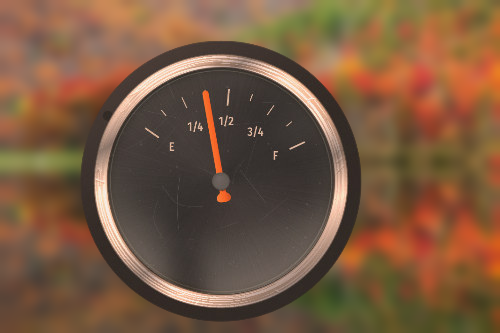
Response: 0.375
